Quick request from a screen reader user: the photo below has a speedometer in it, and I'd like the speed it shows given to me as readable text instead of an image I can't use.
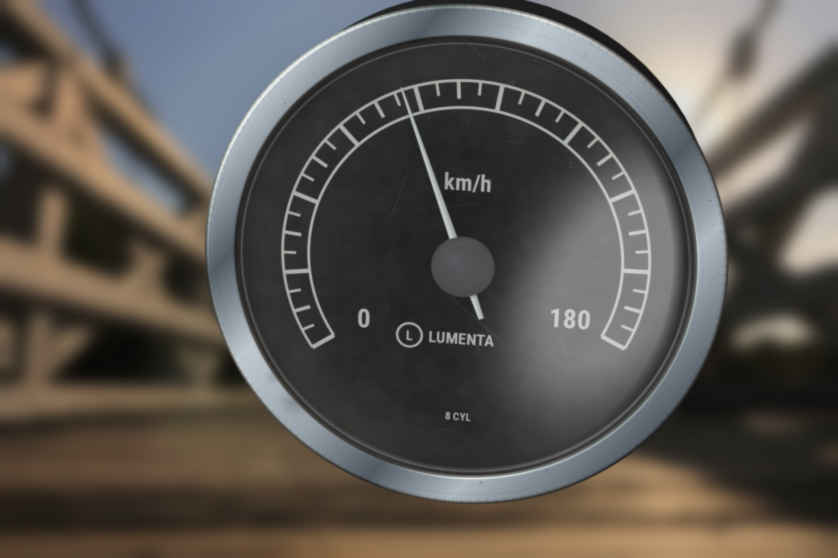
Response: 77.5 km/h
